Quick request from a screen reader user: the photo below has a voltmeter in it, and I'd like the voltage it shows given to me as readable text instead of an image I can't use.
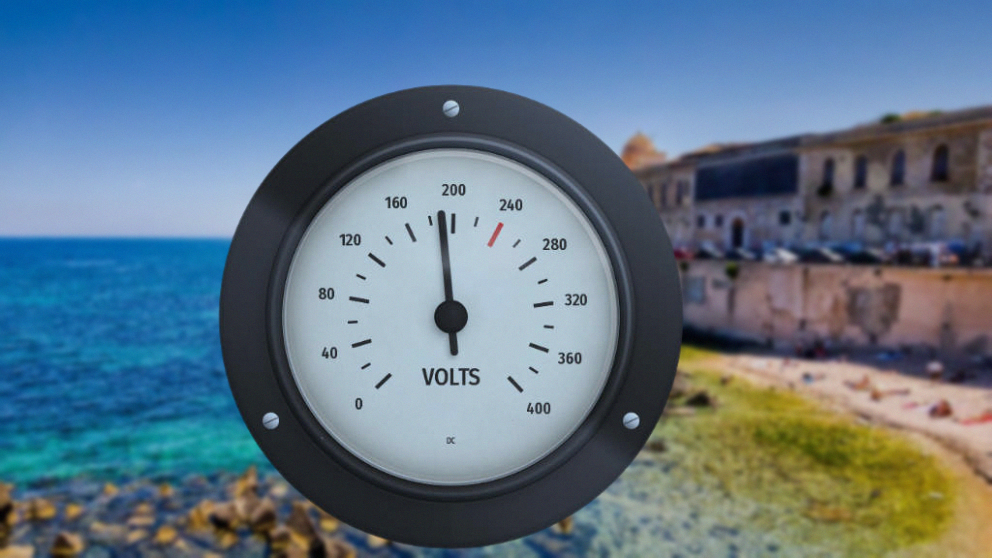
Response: 190 V
